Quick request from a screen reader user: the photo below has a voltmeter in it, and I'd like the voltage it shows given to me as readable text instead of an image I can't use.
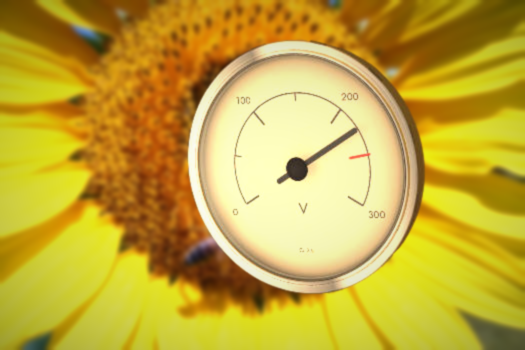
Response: 225 V
